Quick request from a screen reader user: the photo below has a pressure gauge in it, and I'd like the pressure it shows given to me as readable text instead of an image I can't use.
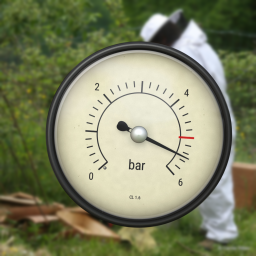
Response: 5.5 bar
